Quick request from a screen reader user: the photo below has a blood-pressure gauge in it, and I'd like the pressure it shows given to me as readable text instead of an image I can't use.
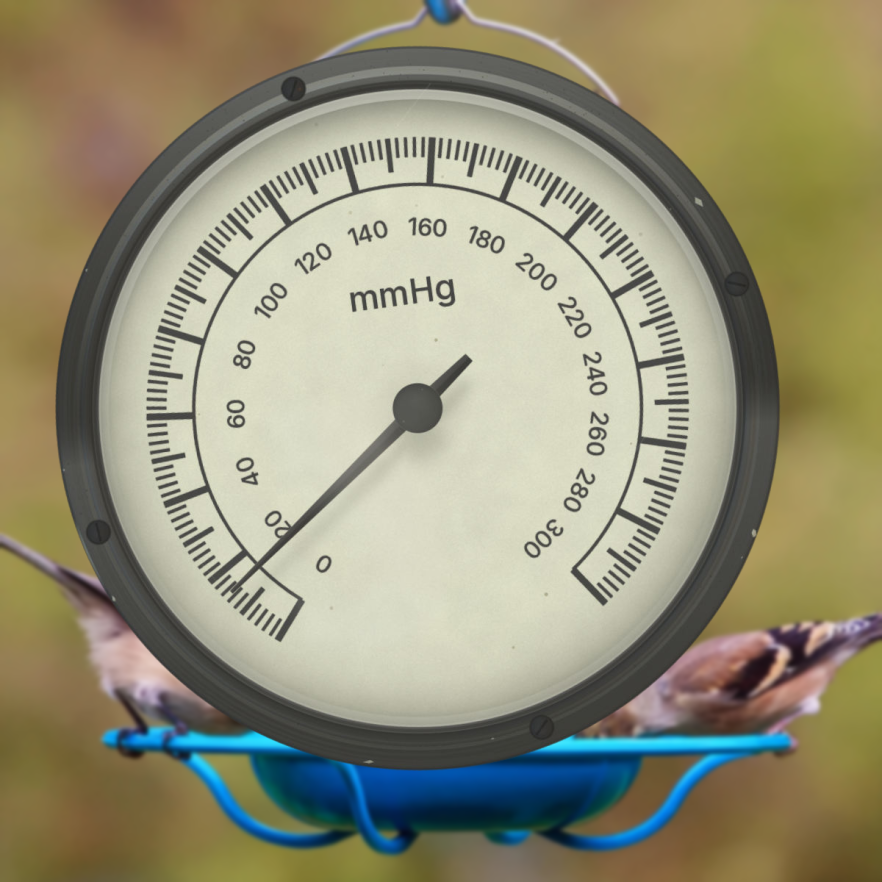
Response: 15 mmHg
